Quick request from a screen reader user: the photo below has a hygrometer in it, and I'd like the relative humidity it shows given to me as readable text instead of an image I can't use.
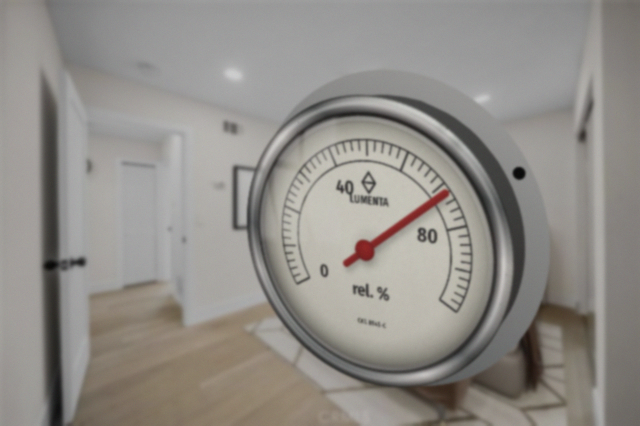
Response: 72 %
